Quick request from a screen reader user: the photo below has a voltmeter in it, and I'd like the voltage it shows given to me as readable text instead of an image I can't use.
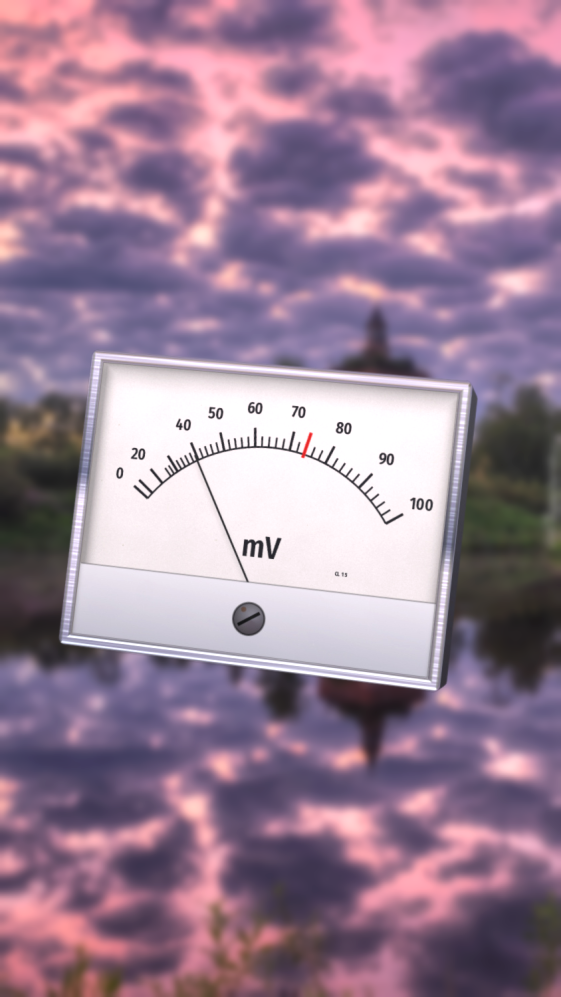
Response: 40 mV
